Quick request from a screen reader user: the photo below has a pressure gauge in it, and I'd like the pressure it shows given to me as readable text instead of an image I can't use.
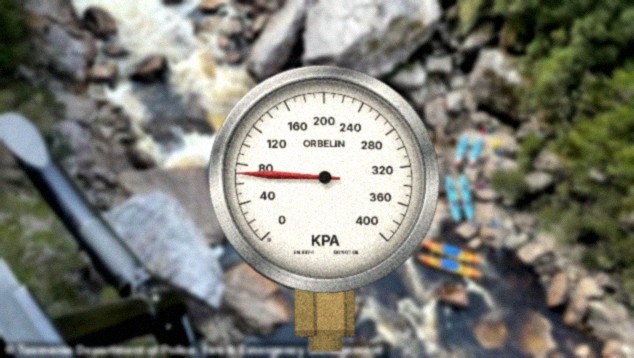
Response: 70 kPa
